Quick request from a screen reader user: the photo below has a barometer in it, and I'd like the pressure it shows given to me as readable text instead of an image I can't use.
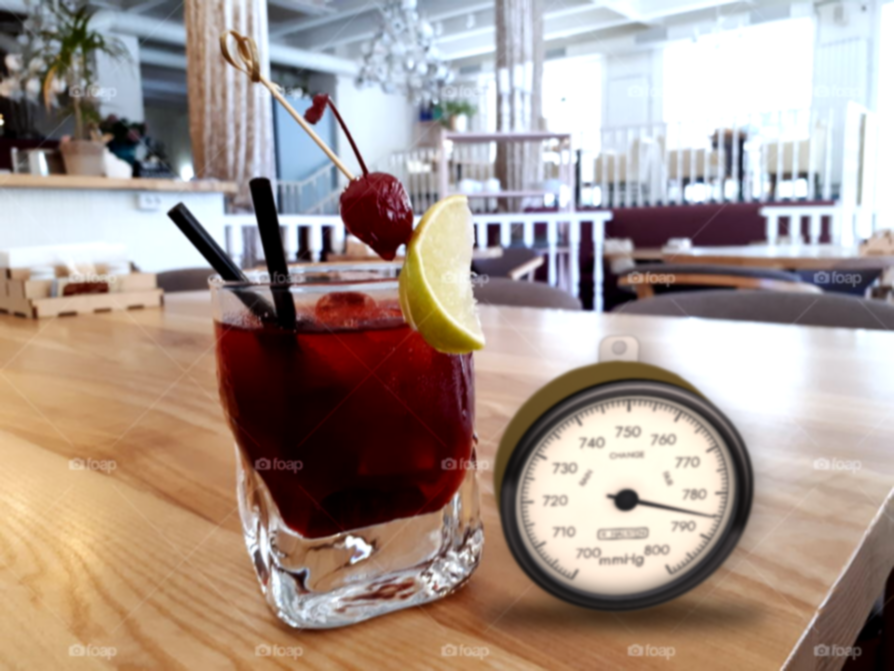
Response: 785 mmHg
